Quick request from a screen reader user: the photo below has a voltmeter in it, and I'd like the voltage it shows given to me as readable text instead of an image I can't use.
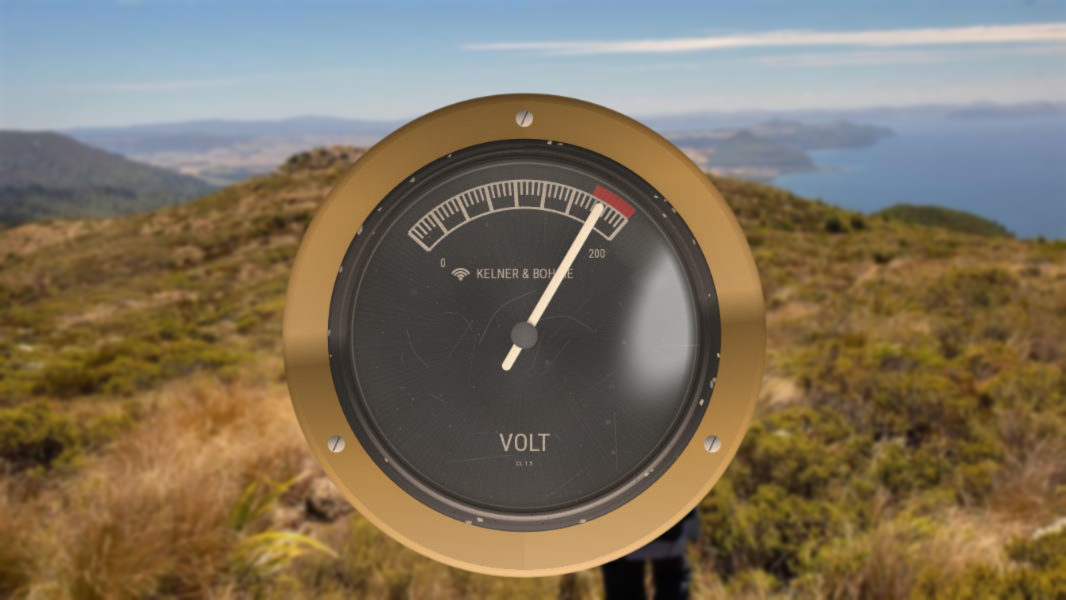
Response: 175 V
